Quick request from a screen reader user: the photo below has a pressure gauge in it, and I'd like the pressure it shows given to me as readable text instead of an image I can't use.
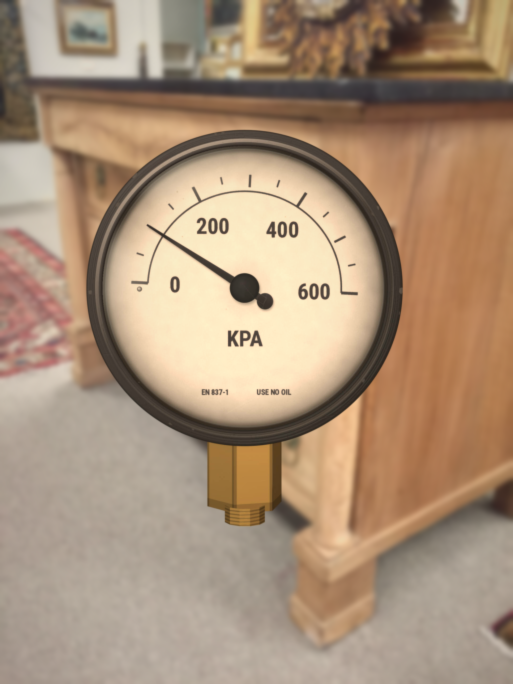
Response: 100 kPa
